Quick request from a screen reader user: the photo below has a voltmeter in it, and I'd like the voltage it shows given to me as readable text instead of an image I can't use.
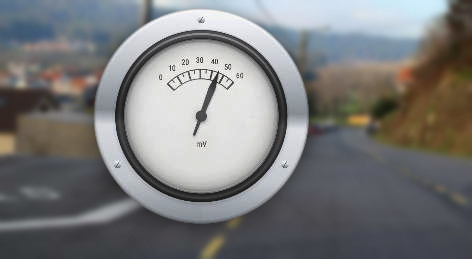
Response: 45 mV
